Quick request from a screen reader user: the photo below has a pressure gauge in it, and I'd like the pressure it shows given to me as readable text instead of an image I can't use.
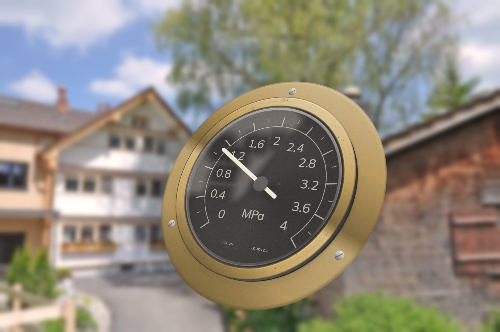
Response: 1.1 MPa
